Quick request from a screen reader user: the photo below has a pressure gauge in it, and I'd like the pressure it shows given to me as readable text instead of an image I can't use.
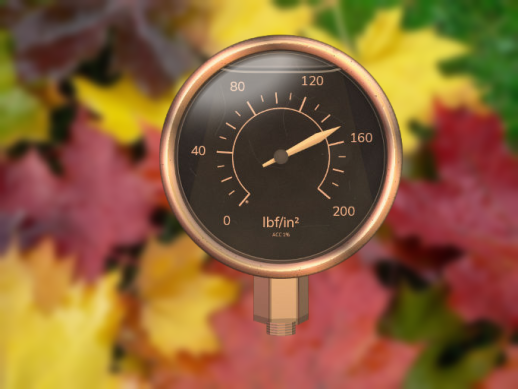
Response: 150 psi
